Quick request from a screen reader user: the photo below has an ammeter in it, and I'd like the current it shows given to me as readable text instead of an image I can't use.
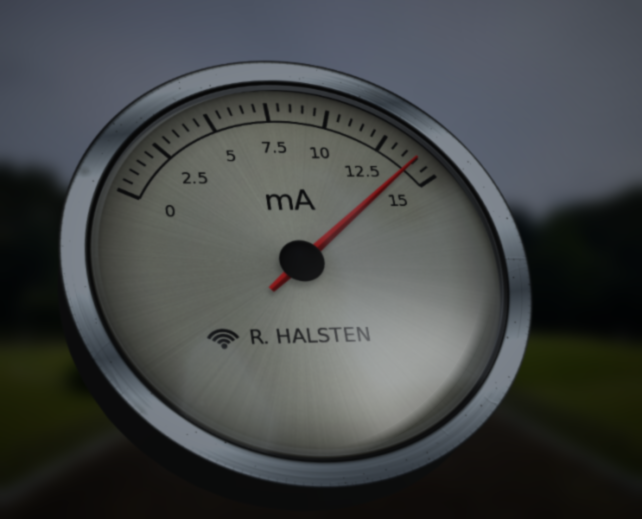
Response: 14 mA
